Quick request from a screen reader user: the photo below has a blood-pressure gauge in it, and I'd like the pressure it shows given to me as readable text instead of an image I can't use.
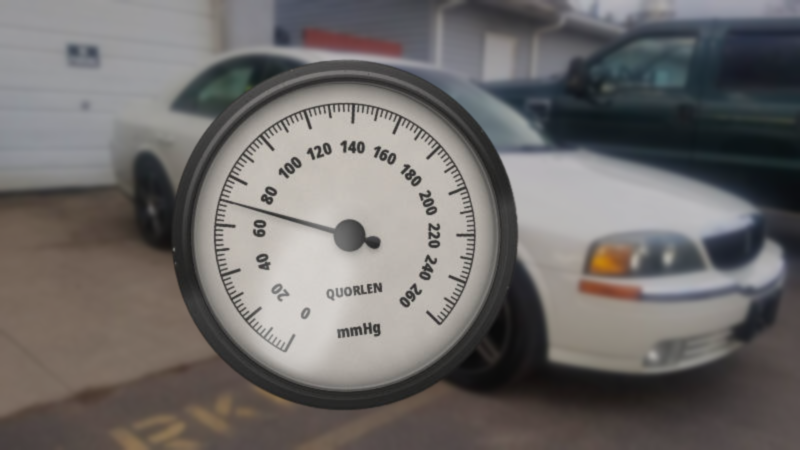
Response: 70 mmHg
